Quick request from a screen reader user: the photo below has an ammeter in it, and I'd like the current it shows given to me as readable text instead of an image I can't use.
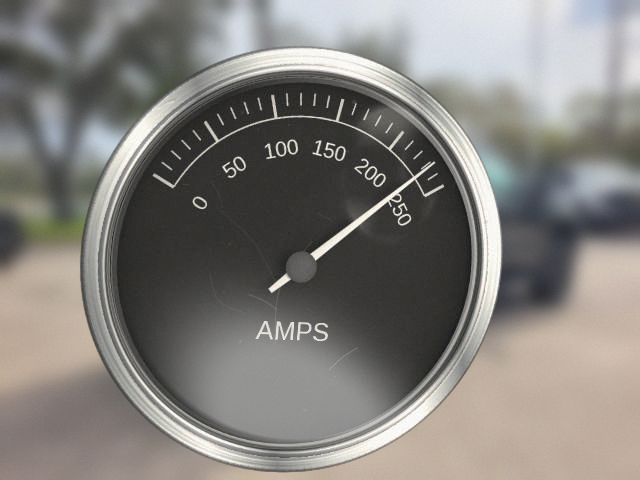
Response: 230 A
